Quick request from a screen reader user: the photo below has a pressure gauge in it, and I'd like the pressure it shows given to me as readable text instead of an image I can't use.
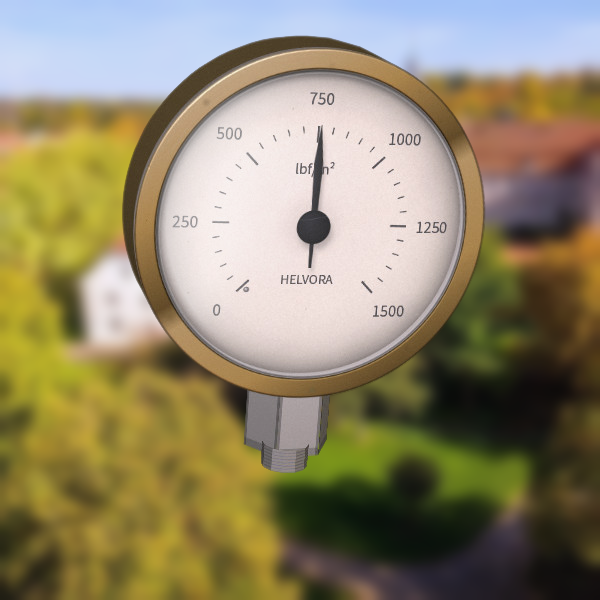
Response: 750 psi
